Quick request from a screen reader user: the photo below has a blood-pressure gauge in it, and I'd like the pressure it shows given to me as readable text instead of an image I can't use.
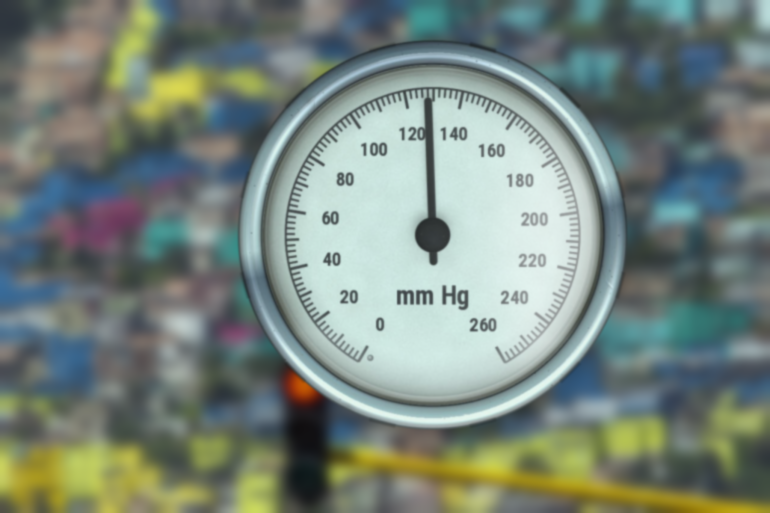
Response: 128 mmHg
